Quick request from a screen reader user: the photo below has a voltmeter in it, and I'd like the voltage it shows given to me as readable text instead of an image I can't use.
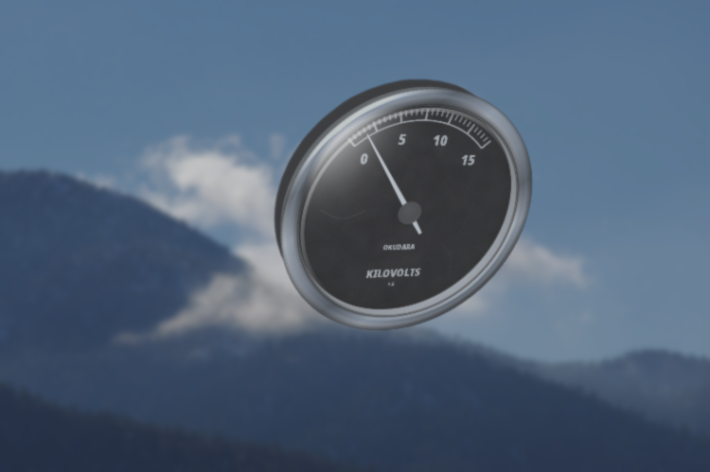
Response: 1.5 kV
